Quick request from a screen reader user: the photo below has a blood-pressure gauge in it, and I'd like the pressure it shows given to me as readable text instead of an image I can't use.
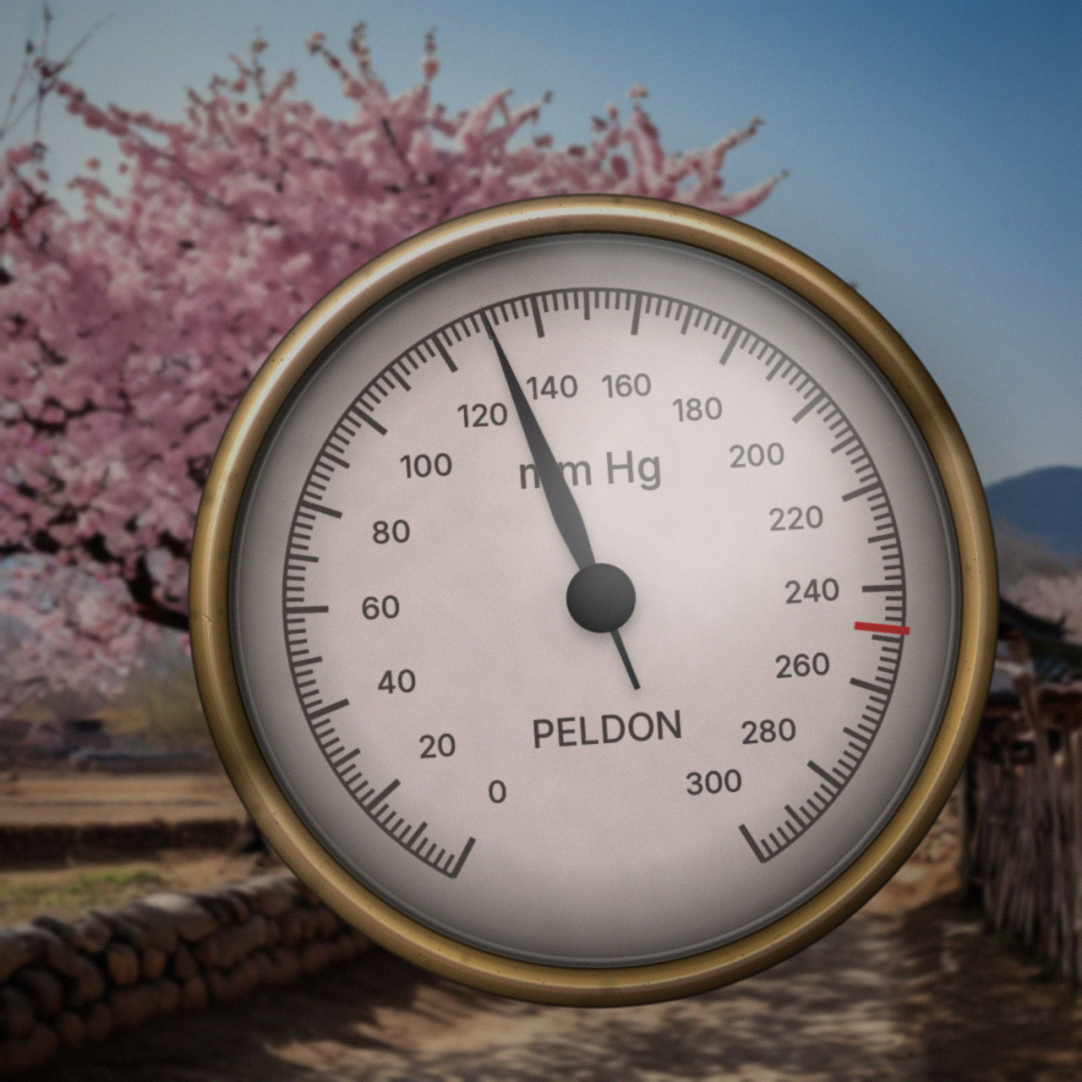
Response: 130 mmHg
